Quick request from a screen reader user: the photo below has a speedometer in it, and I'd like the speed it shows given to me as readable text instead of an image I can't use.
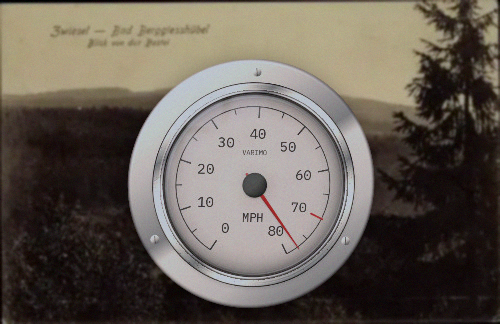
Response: 77.5 mph
